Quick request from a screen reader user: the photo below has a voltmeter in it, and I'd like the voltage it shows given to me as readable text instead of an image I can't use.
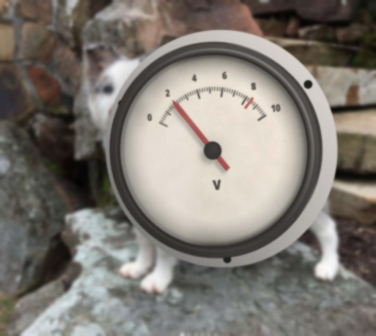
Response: 2 V
